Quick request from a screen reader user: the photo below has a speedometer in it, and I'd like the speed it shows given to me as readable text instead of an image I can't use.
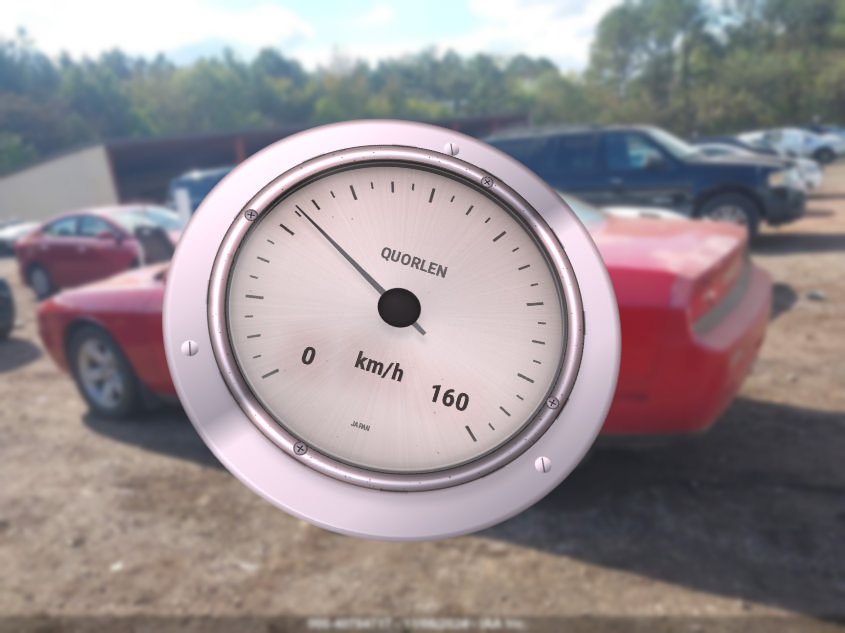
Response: 45 km/h
